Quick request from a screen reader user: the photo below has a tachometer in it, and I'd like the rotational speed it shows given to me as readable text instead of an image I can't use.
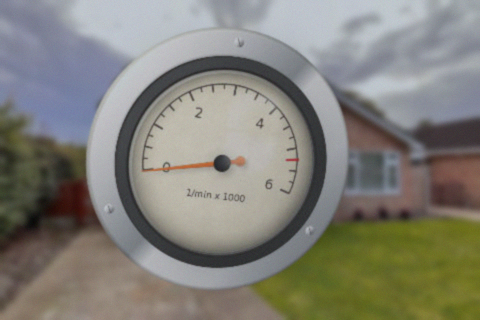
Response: 0 rpm
